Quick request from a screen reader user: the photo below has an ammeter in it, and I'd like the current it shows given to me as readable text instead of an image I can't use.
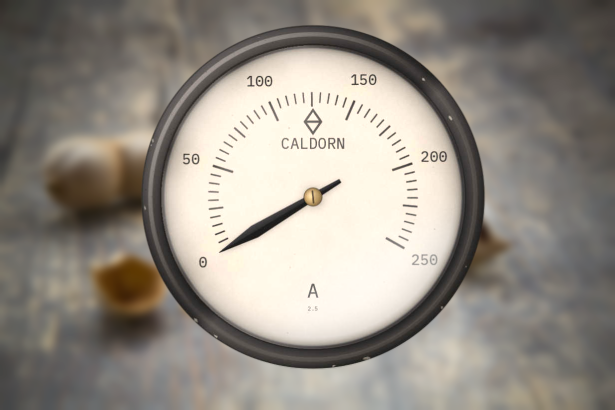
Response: 0 A
